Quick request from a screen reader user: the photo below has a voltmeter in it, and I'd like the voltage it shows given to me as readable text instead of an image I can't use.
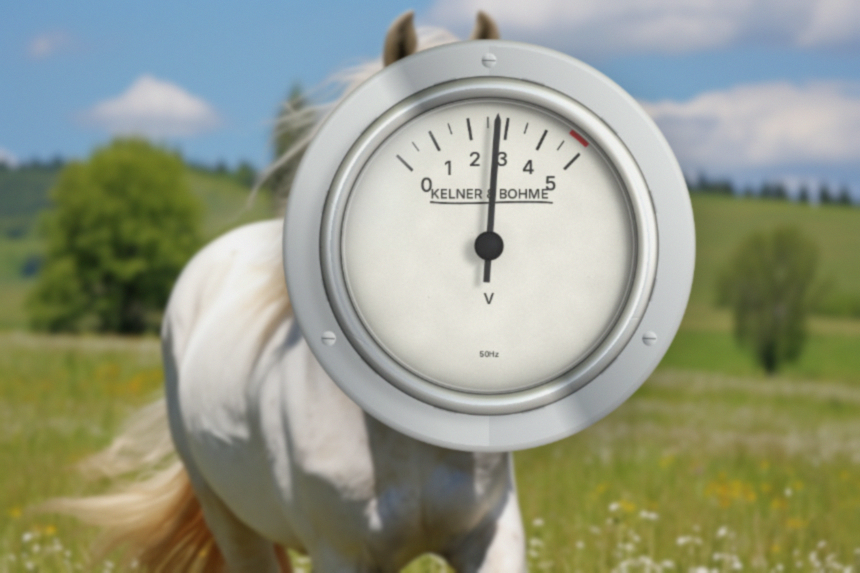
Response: 2.75 V
